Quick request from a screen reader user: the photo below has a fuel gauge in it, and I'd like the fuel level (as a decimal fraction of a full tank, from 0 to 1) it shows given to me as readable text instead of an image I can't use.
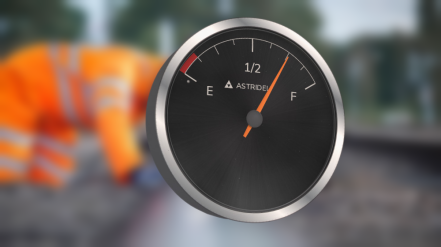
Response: 0.75
